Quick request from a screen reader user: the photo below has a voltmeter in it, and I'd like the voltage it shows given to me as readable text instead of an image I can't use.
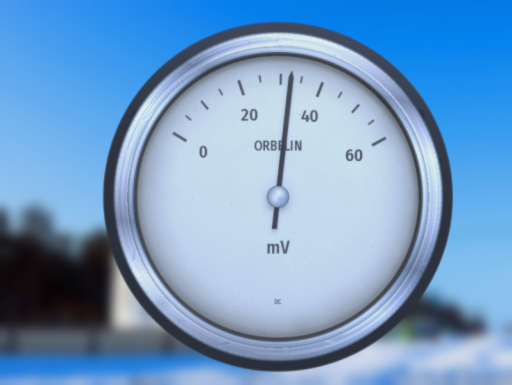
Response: 32.5 mV
